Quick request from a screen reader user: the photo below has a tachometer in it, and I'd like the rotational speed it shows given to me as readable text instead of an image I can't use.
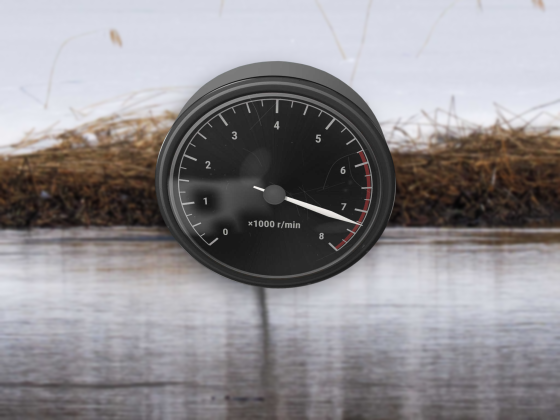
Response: 7250 rpm
